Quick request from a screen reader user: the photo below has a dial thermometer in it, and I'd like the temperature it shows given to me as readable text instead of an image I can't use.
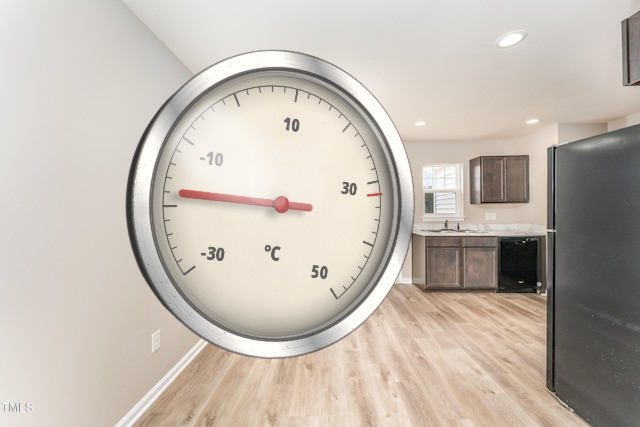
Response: -18 °C
